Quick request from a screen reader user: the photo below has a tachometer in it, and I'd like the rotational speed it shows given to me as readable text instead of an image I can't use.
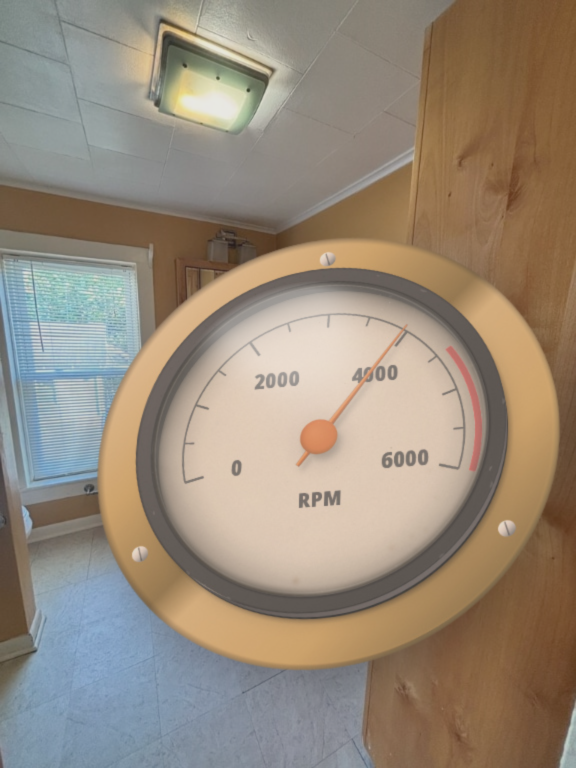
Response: 4000 rpm
